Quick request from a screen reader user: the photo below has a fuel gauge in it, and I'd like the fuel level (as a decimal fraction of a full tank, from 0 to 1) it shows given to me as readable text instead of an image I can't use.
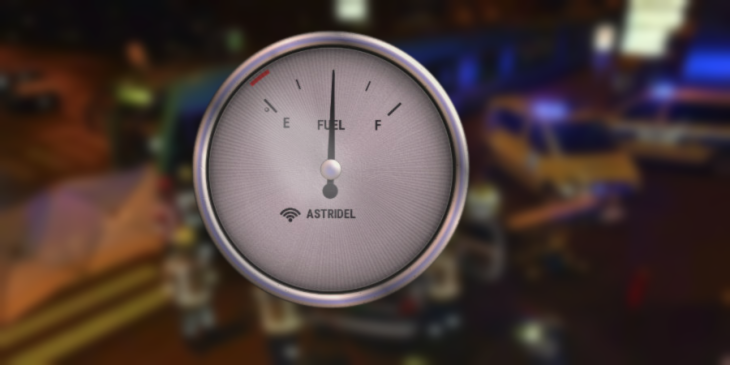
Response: 0.5
